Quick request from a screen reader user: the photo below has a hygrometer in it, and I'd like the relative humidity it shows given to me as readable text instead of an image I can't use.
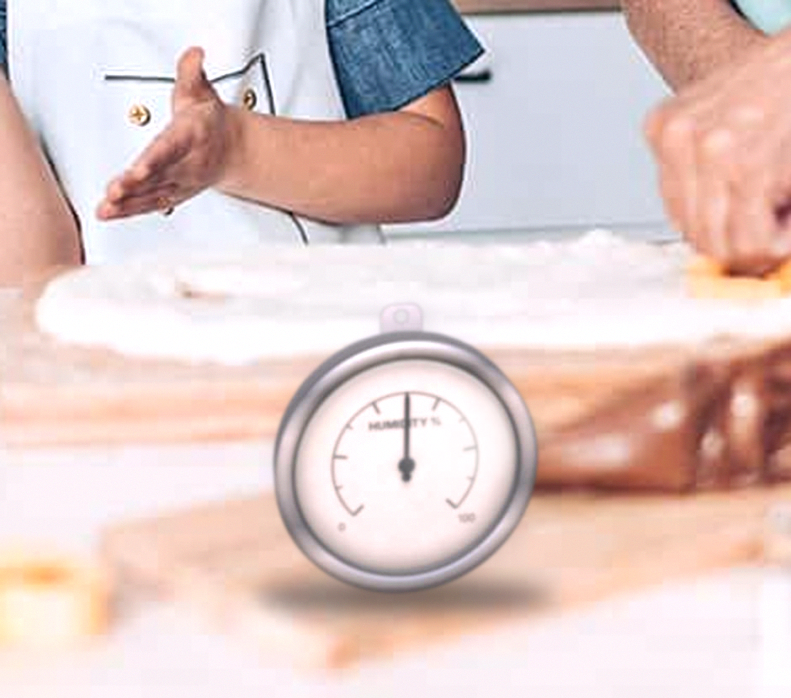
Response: 50 %
